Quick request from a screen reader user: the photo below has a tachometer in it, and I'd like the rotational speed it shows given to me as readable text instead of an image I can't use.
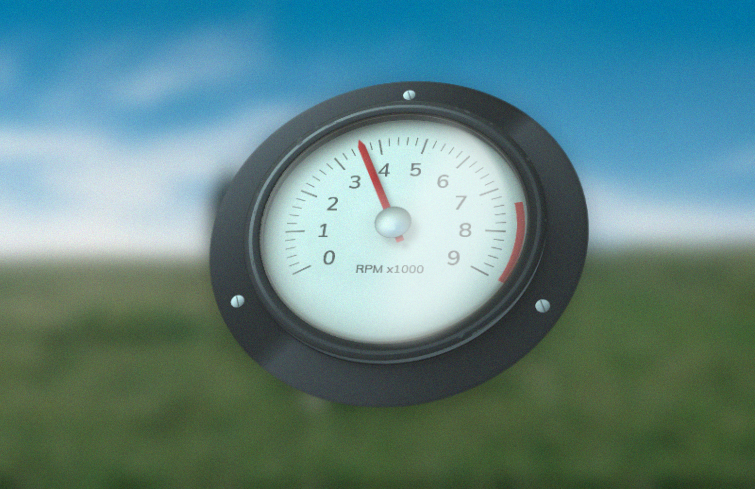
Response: 3600 rpm
